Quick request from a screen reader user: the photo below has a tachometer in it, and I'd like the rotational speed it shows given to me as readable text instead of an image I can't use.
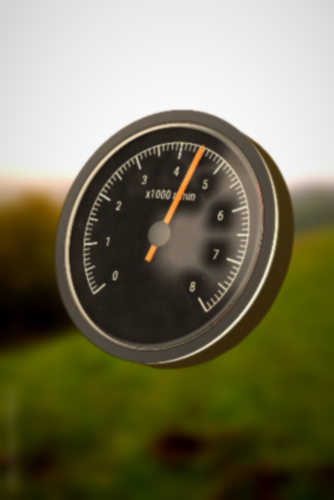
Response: 4500 rpm
